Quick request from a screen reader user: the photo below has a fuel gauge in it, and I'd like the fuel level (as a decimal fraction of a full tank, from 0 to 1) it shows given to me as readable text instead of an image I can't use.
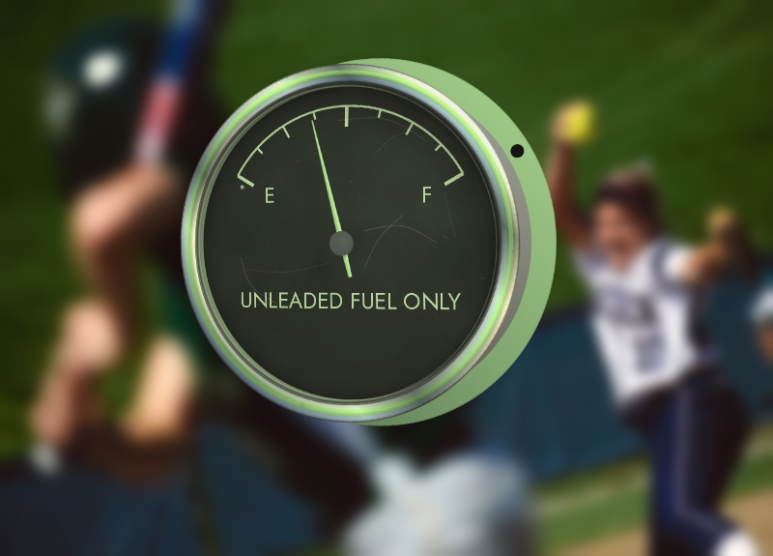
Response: 0.375
